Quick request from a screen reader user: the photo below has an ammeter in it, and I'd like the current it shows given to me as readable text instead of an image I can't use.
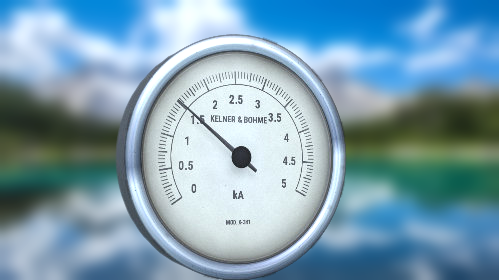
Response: 1.5 kA
